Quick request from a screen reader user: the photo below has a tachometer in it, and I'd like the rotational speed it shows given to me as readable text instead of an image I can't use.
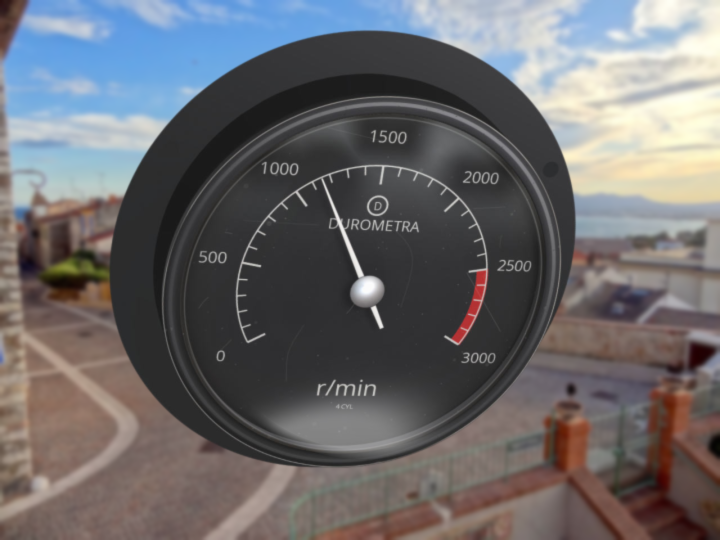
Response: 1150 rpm
